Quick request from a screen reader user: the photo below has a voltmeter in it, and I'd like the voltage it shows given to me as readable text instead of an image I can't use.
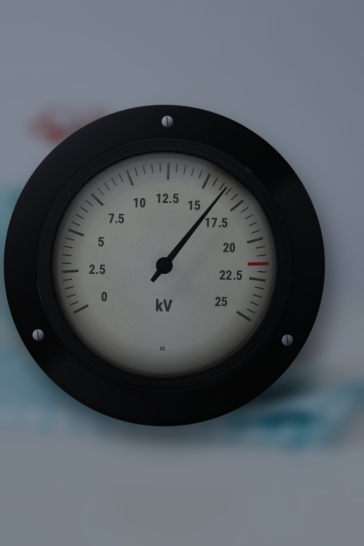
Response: 16.25 kV
